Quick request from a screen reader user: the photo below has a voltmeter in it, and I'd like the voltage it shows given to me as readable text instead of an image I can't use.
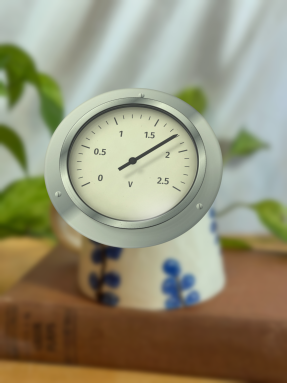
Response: 1.8 V
